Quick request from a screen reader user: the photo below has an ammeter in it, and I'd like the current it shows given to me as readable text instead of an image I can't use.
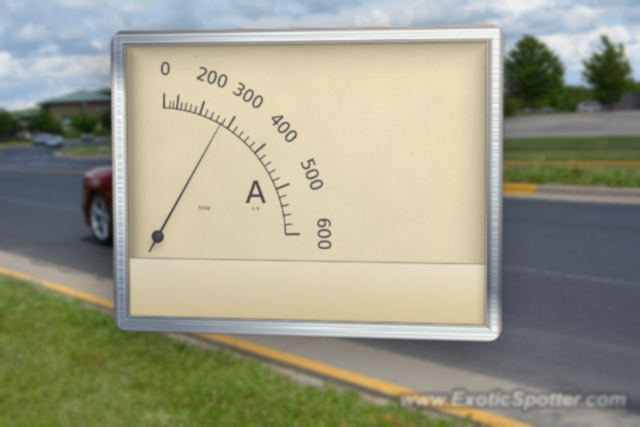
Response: 280 A
